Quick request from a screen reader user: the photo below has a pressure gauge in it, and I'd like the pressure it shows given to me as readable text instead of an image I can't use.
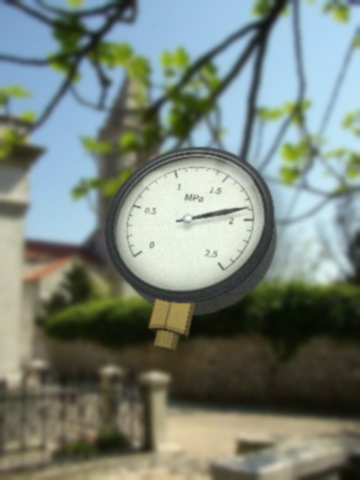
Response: 1.9 MPa
